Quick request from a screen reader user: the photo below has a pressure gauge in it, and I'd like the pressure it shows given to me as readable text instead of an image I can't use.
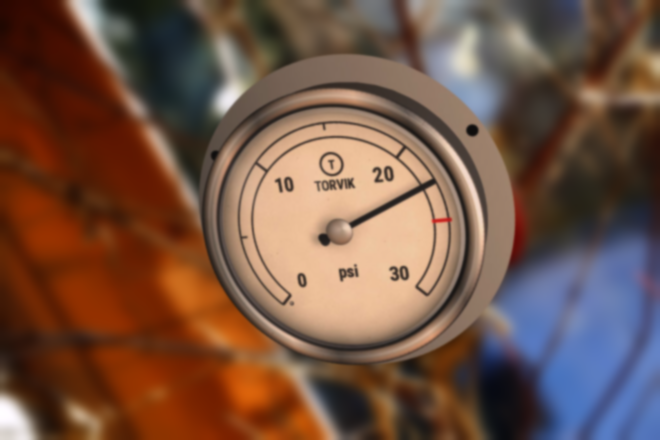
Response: 22.5 psi
